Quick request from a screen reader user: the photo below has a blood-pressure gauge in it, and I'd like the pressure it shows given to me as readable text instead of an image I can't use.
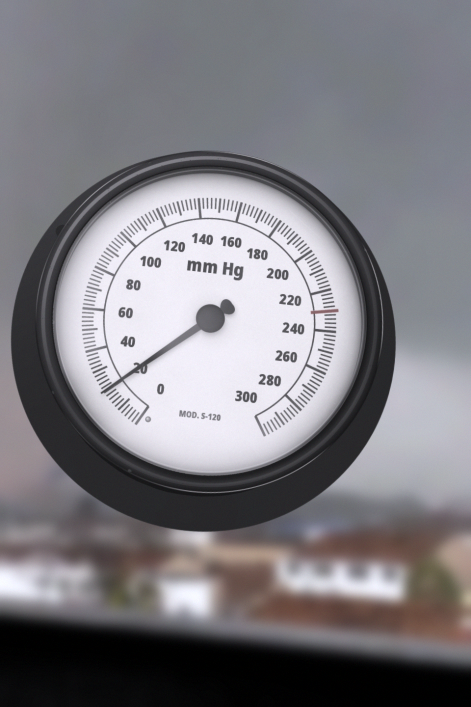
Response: 20 mmHg
